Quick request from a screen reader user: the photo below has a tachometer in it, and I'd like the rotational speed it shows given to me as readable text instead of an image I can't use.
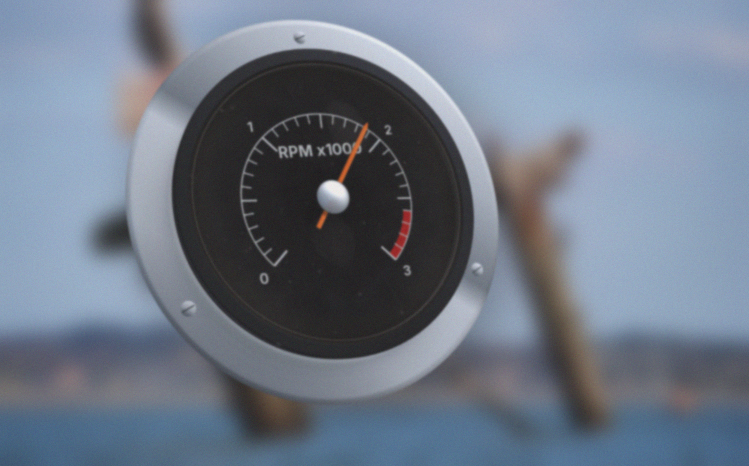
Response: 1850 rpm
